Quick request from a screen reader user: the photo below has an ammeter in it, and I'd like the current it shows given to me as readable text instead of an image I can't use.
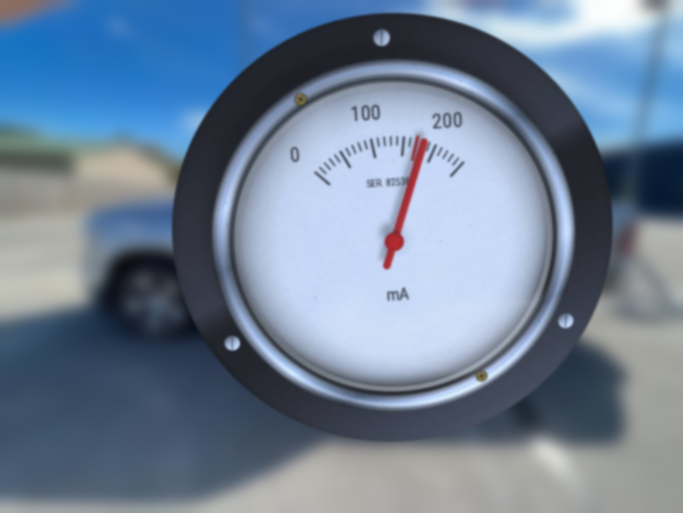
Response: 180 mA
